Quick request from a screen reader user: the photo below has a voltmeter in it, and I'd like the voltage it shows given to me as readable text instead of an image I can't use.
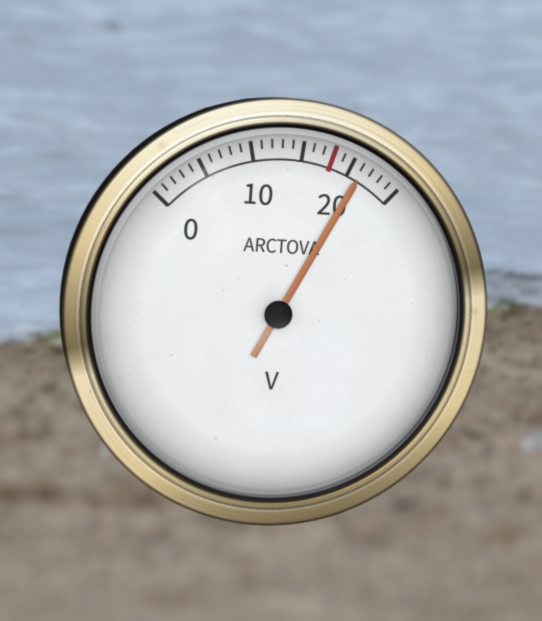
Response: 21 V
